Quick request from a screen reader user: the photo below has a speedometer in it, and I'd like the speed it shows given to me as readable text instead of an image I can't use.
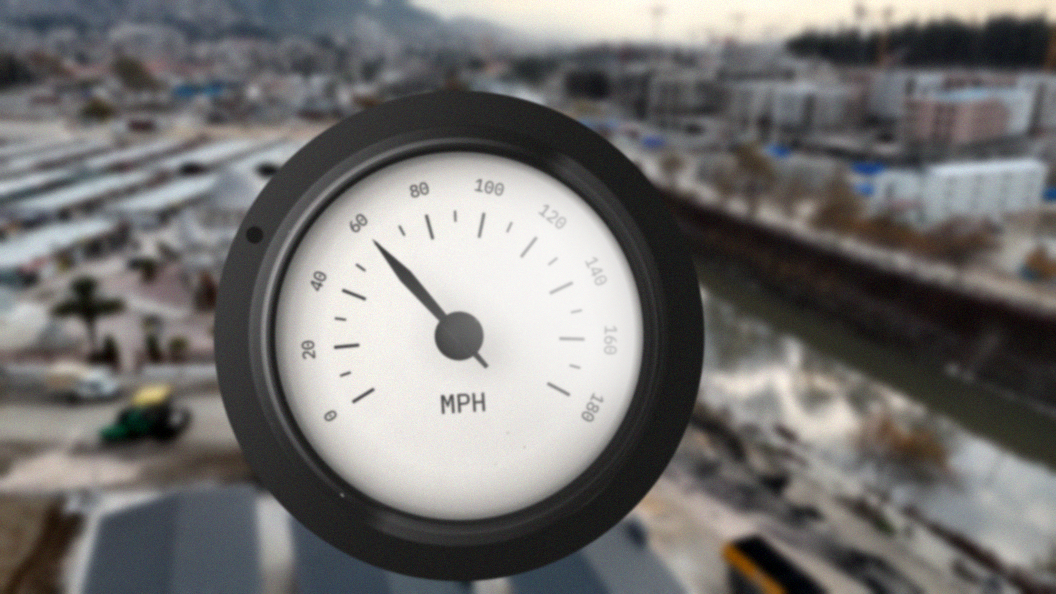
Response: 60 mph
